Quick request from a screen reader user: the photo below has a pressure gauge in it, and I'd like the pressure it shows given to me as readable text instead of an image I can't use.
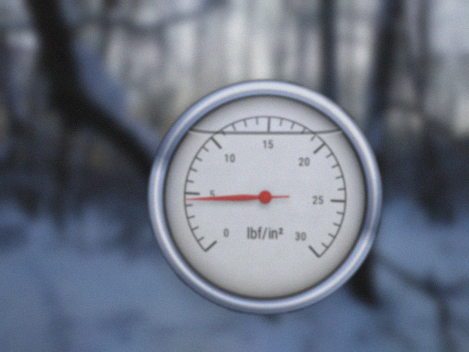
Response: 4.5 psi
